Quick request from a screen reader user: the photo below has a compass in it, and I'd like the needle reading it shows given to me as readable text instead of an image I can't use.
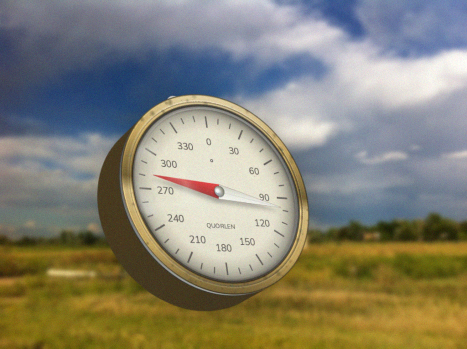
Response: 280 °
